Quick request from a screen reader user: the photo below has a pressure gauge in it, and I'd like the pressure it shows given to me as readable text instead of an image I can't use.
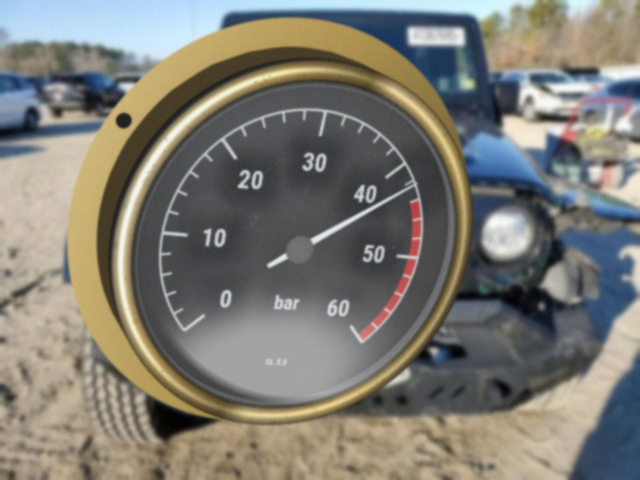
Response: 42 bar
